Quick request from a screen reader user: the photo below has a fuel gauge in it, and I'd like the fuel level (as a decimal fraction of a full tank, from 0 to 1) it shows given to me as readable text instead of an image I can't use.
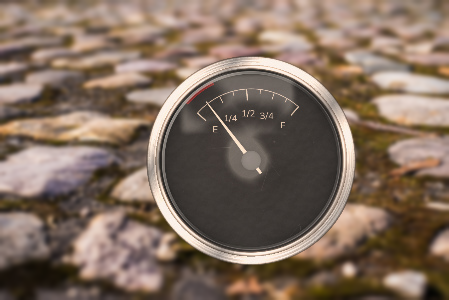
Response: 0.125
